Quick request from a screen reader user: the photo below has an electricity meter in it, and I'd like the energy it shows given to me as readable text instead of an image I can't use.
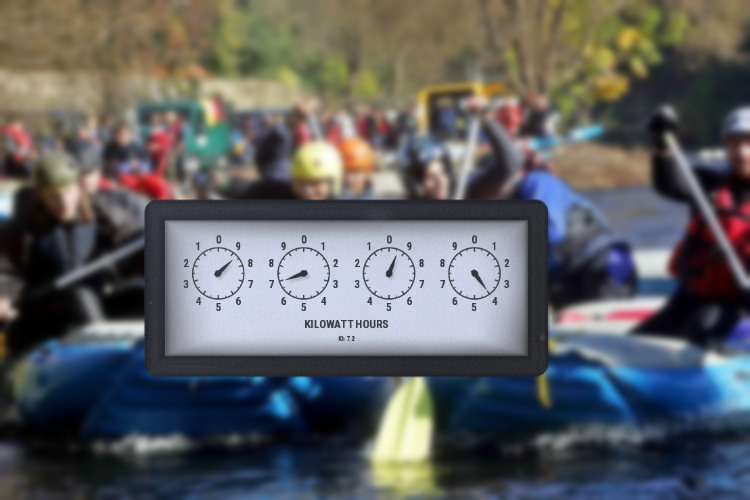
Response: 8694 kWh
